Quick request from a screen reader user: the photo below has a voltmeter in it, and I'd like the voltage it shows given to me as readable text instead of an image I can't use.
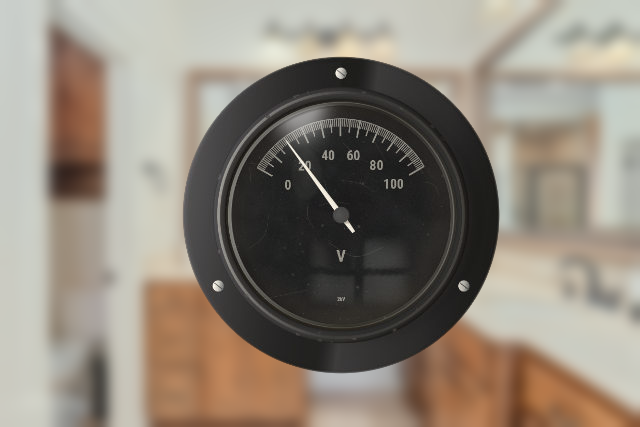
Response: 20 V
